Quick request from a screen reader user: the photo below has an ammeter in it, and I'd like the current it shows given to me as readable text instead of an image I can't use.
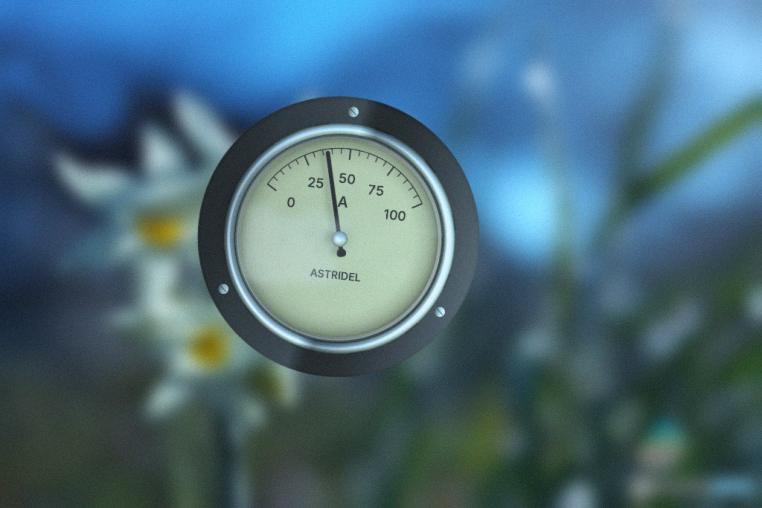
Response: 37.5 A
